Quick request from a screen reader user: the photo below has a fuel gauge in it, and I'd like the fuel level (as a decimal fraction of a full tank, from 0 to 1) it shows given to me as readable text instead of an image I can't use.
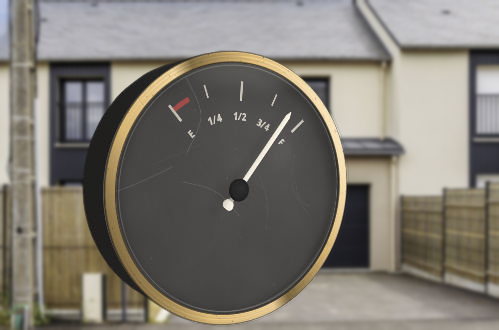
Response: 0.875
